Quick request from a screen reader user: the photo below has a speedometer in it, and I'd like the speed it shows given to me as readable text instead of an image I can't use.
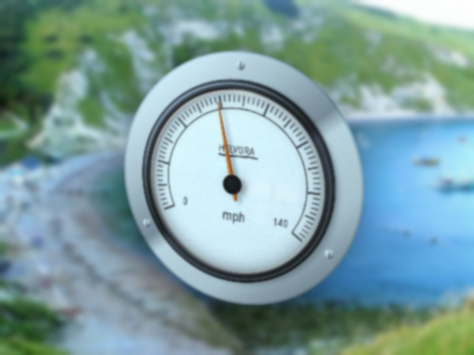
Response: 60 mph
